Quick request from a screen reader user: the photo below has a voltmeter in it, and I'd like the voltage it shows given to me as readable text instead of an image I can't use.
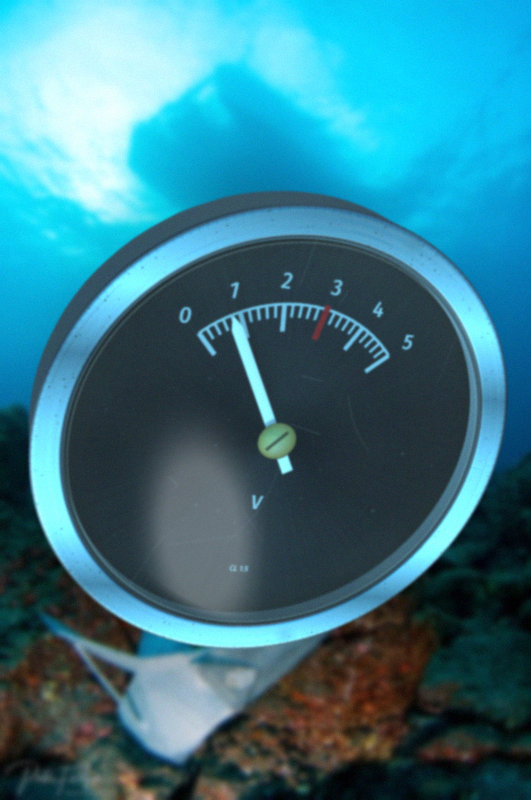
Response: 0.8 V
